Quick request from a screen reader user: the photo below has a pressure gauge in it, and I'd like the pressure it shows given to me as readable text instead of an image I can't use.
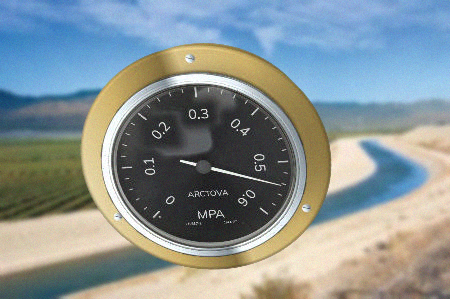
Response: 0.54 MPa
